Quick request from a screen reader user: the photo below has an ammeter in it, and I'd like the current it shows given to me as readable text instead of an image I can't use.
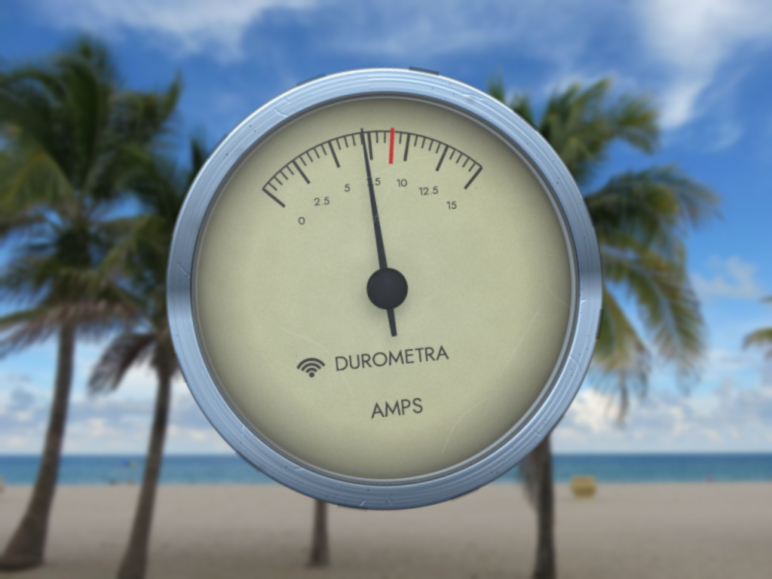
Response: 7 A
